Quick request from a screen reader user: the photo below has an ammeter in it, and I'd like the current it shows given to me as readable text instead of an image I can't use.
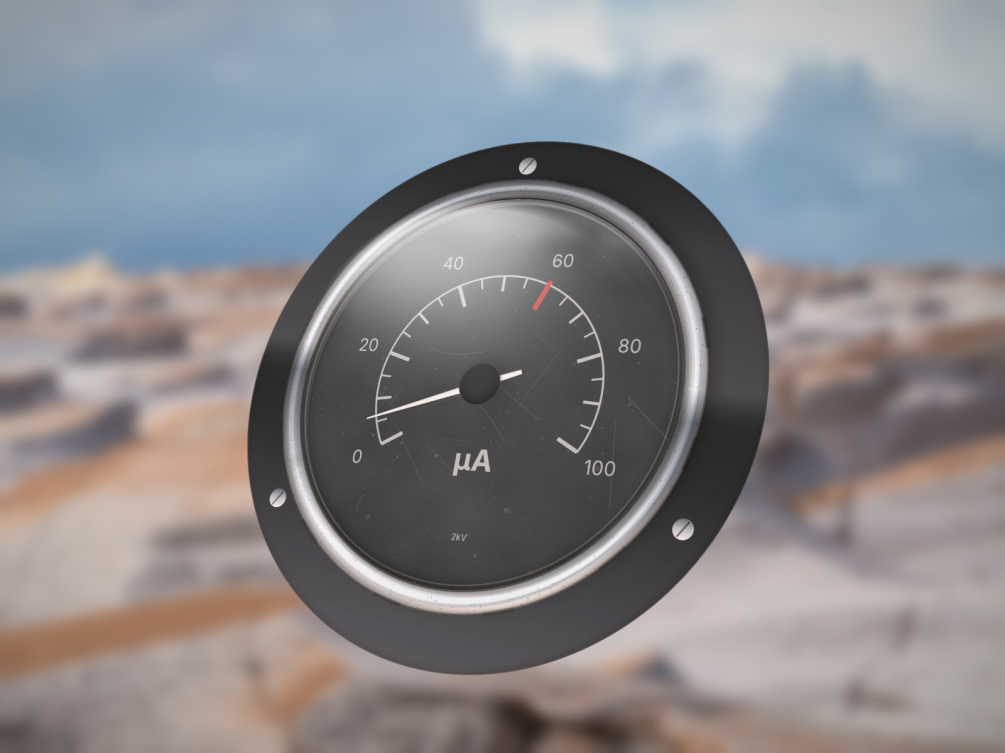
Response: 5 µA
